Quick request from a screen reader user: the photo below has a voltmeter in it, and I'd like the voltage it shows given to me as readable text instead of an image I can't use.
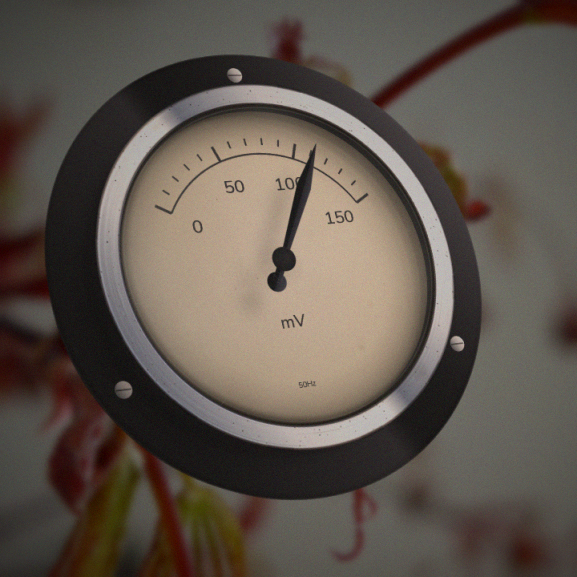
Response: 110 mV
